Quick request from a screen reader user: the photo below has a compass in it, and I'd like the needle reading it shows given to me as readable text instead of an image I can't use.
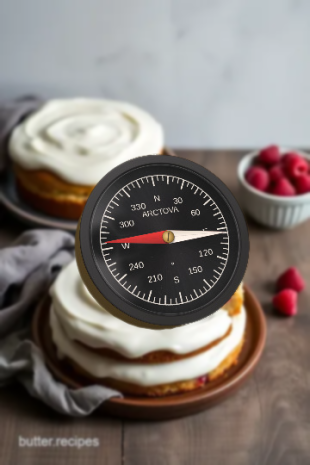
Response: 275 °
